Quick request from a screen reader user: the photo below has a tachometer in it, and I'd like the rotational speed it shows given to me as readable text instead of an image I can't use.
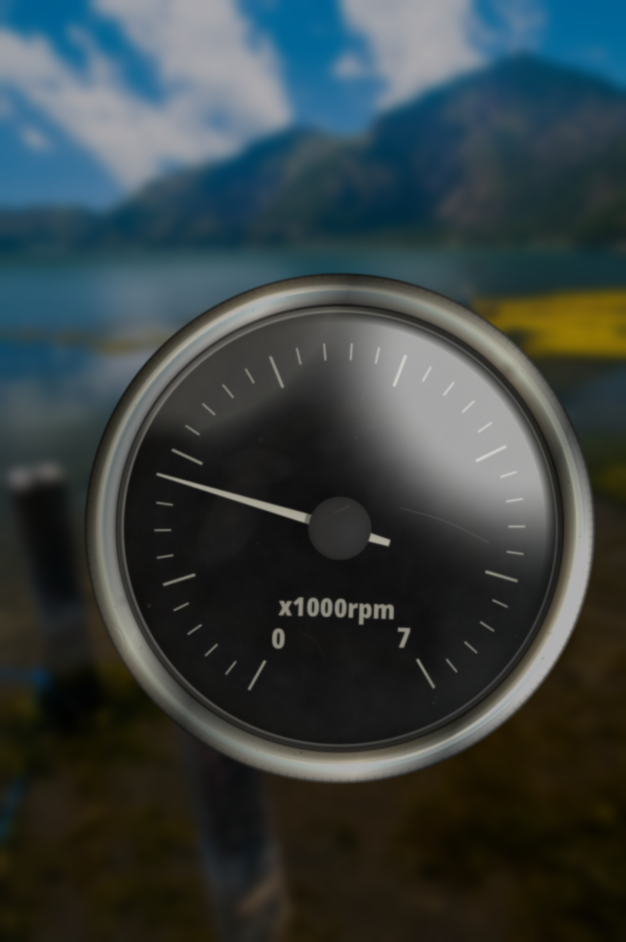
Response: 1800 rpm
